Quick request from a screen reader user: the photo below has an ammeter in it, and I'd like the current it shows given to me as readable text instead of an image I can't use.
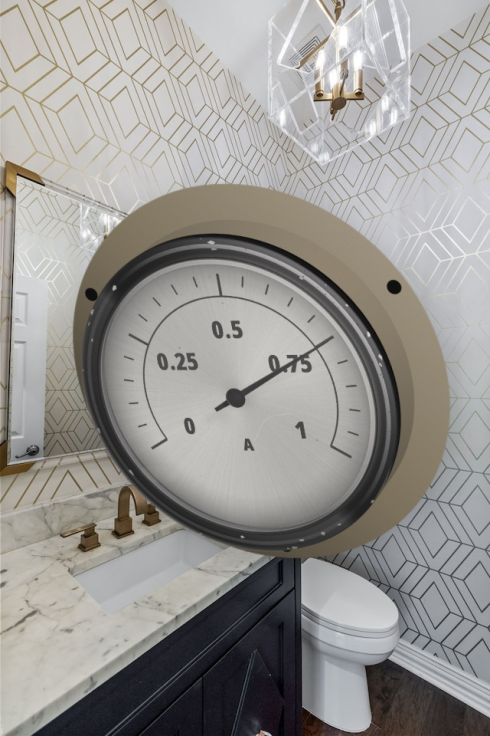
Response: 0.75 A
